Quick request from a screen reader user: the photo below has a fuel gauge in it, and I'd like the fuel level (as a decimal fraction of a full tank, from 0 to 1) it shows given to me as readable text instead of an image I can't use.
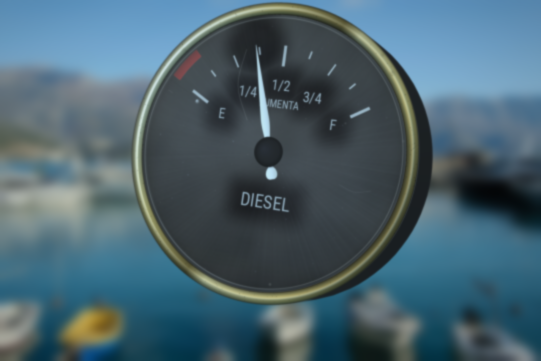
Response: 0.375
